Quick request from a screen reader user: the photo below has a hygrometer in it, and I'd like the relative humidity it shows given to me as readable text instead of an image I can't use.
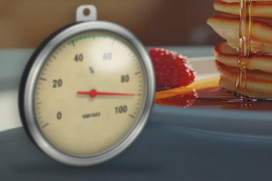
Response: 90 %
